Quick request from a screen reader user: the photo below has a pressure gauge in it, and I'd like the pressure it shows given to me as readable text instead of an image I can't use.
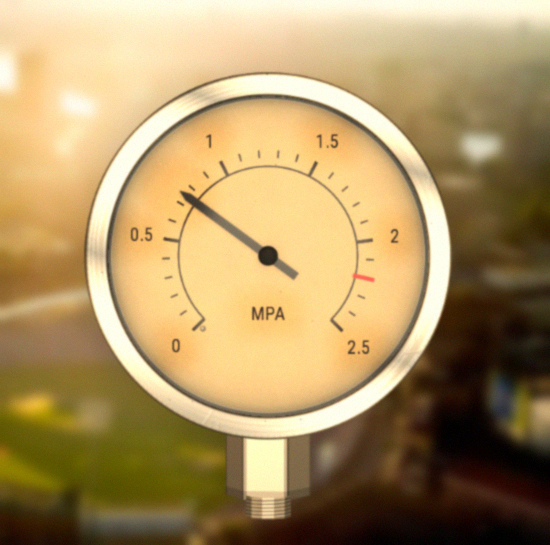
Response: 0.75 MPa
